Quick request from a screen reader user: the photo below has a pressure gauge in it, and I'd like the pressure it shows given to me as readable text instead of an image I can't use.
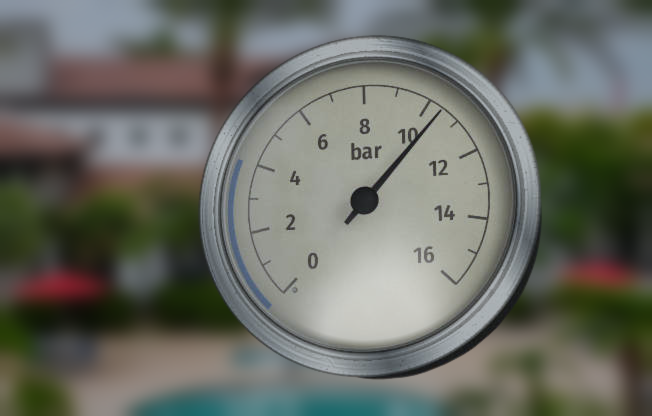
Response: 10.5 bar
